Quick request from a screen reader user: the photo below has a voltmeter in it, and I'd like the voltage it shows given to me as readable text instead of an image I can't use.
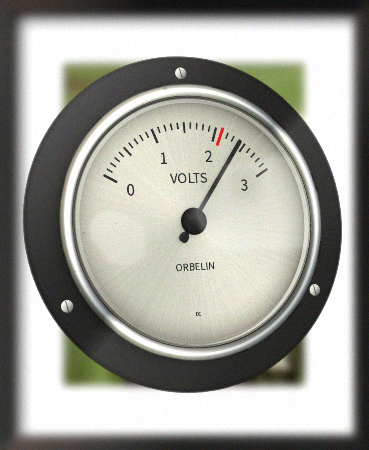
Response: 2.4 V
